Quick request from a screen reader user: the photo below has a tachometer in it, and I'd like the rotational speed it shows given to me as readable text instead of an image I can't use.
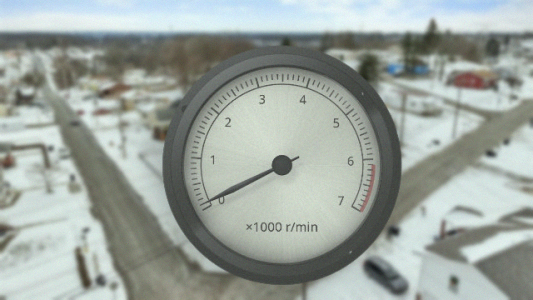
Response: 100 rpm
